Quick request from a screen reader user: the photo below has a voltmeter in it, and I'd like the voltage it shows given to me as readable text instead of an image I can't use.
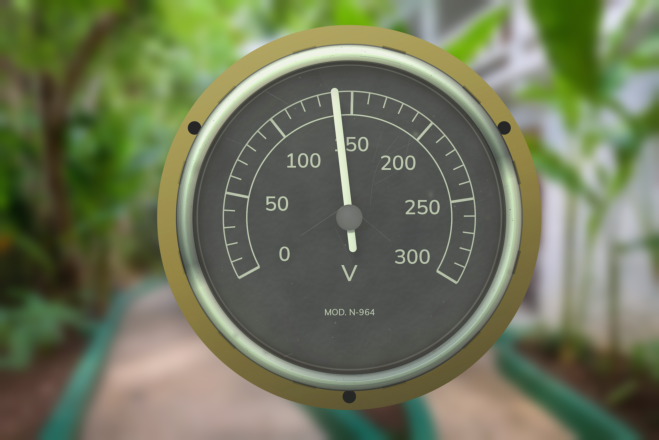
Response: 140 V
